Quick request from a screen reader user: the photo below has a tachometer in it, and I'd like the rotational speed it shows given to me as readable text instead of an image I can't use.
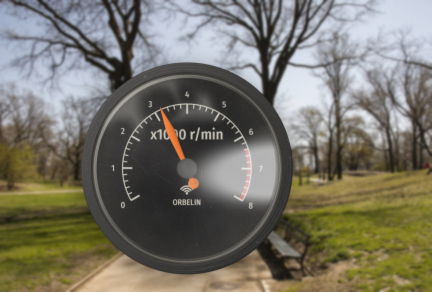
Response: 3200 rpm
